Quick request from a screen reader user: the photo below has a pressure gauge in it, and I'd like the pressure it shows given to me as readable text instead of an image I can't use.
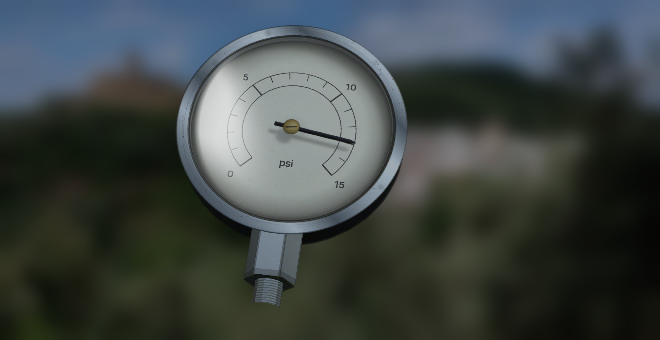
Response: 13 psi
